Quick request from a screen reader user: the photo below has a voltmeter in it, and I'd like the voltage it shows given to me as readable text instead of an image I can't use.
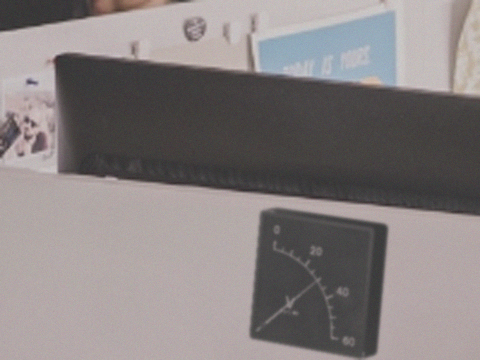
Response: 30 V
